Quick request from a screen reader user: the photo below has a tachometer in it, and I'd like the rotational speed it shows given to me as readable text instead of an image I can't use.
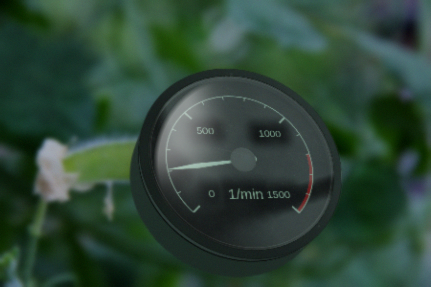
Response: 200 rpm
